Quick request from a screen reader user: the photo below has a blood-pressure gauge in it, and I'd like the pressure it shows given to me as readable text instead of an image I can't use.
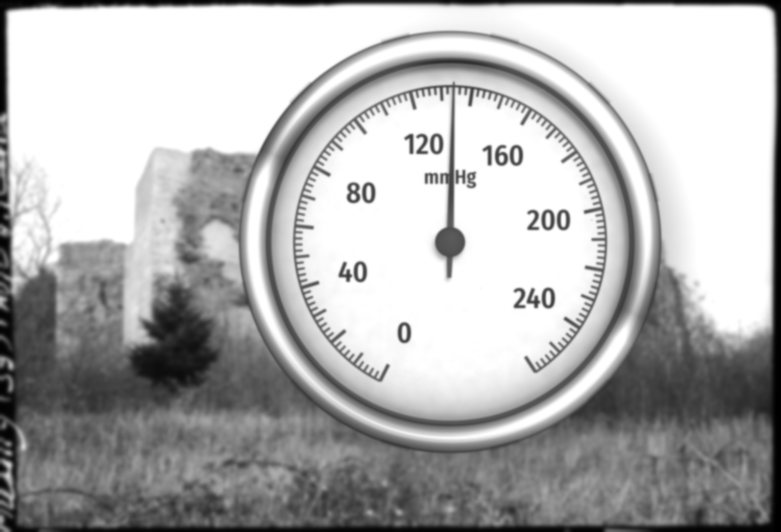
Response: 134 mmHg
